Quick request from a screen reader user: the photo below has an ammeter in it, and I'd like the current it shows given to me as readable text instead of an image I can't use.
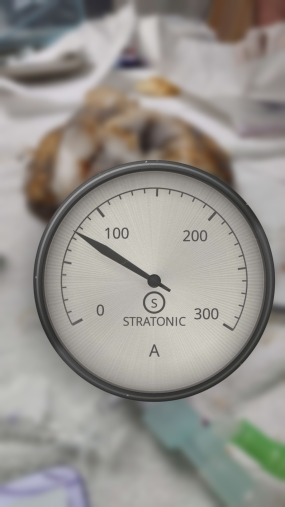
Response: 75 A
